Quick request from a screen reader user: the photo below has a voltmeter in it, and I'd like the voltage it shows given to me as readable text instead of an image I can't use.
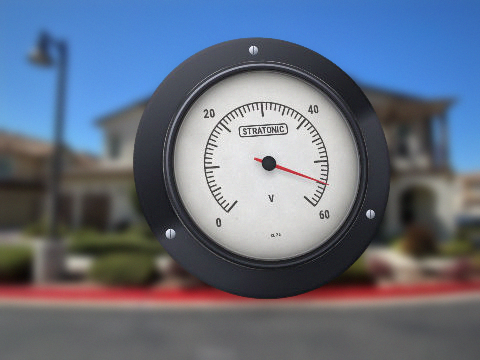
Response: 55 V
